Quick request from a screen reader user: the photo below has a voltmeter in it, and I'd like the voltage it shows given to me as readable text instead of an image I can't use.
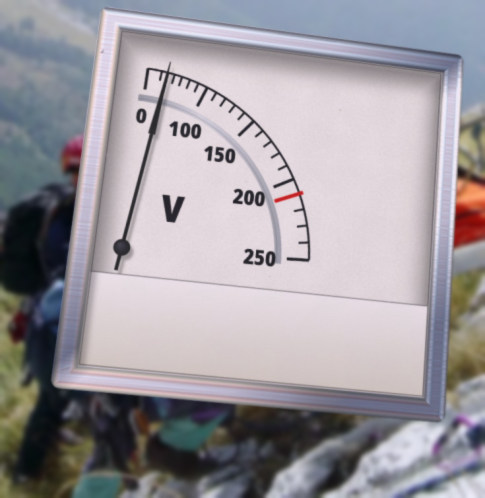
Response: 50 V
